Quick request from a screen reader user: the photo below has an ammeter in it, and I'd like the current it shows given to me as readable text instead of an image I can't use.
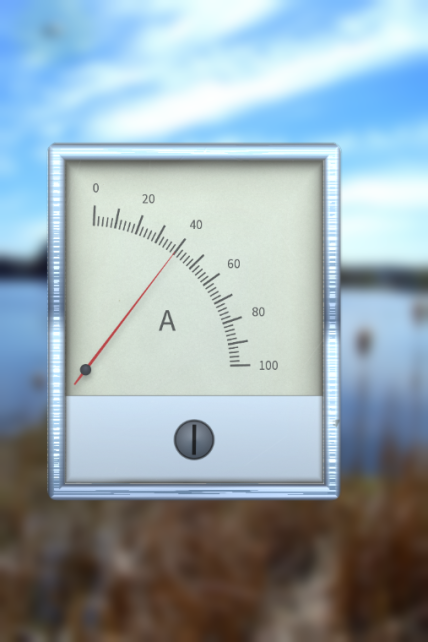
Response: 40 A
